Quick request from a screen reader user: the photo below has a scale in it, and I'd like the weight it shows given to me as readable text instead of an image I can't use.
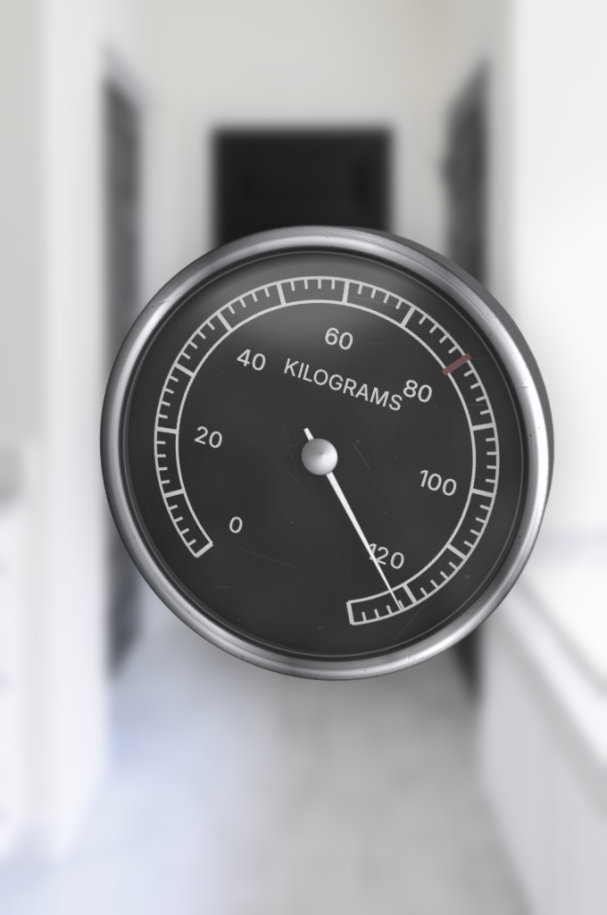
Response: 122 kg
